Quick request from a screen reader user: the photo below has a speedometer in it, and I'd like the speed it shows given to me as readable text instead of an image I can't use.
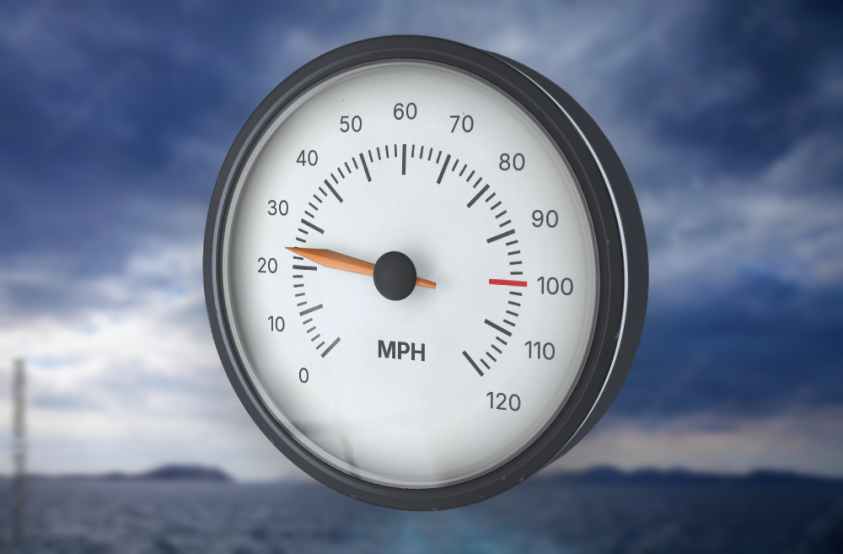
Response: 24 mph
